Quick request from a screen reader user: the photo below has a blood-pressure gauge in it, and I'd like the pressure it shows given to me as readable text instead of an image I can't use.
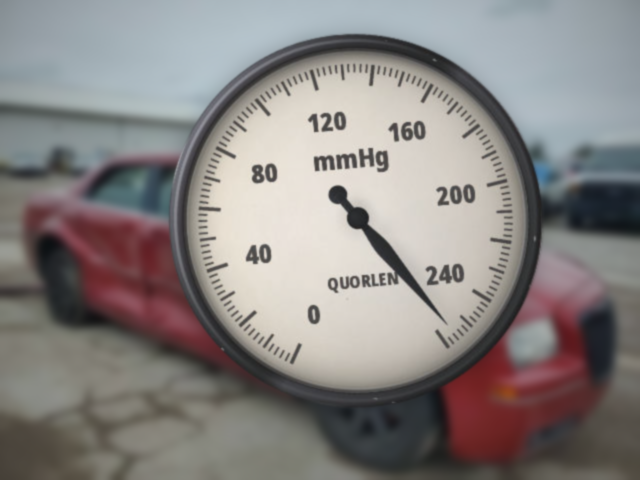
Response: 256 mmHg
